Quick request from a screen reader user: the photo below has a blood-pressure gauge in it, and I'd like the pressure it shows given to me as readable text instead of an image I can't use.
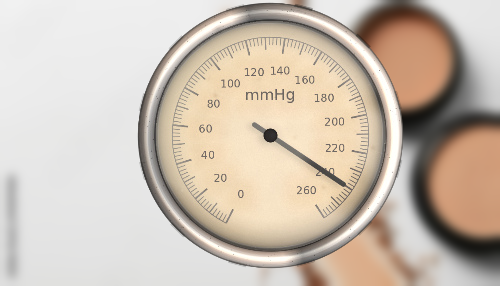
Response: 240 mmHg
